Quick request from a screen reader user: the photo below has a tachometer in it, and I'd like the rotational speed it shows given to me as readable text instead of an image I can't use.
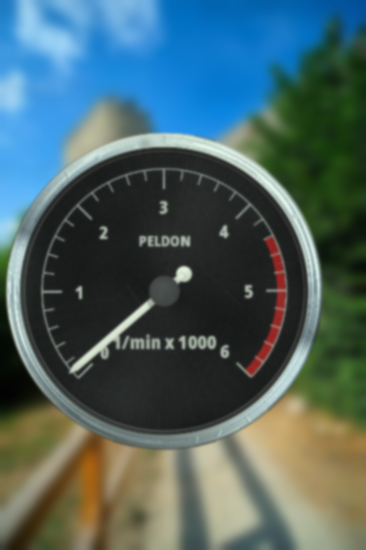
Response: 100 rpm
